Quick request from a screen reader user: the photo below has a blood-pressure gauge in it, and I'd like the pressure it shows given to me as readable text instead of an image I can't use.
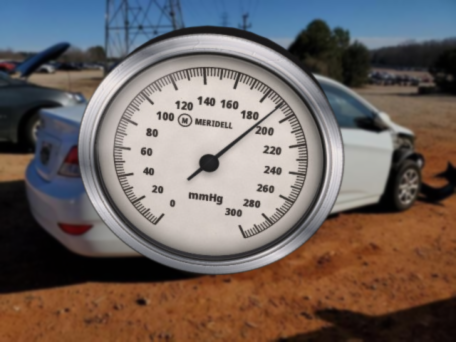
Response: 190 mmHg
